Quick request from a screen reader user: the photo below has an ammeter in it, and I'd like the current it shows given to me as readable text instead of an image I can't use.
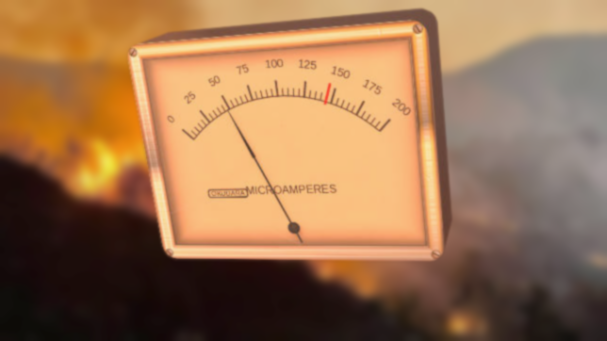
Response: 50 µA
